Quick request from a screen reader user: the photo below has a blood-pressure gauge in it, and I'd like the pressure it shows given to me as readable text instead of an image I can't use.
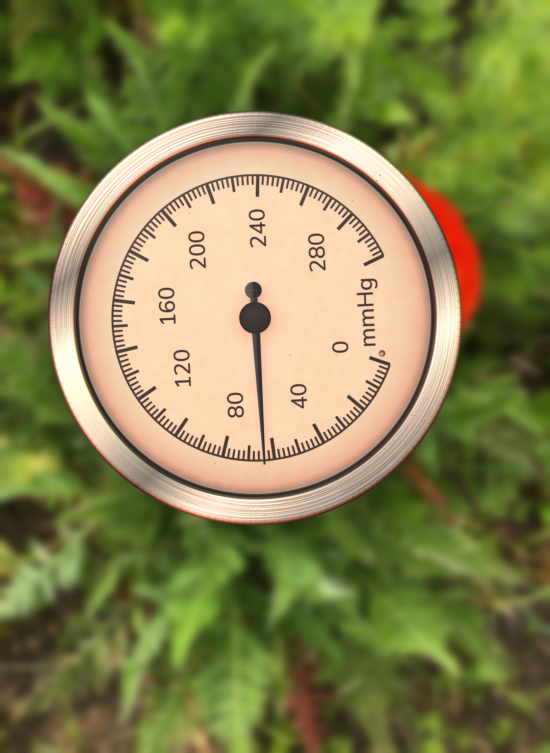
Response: 64 mmHg
